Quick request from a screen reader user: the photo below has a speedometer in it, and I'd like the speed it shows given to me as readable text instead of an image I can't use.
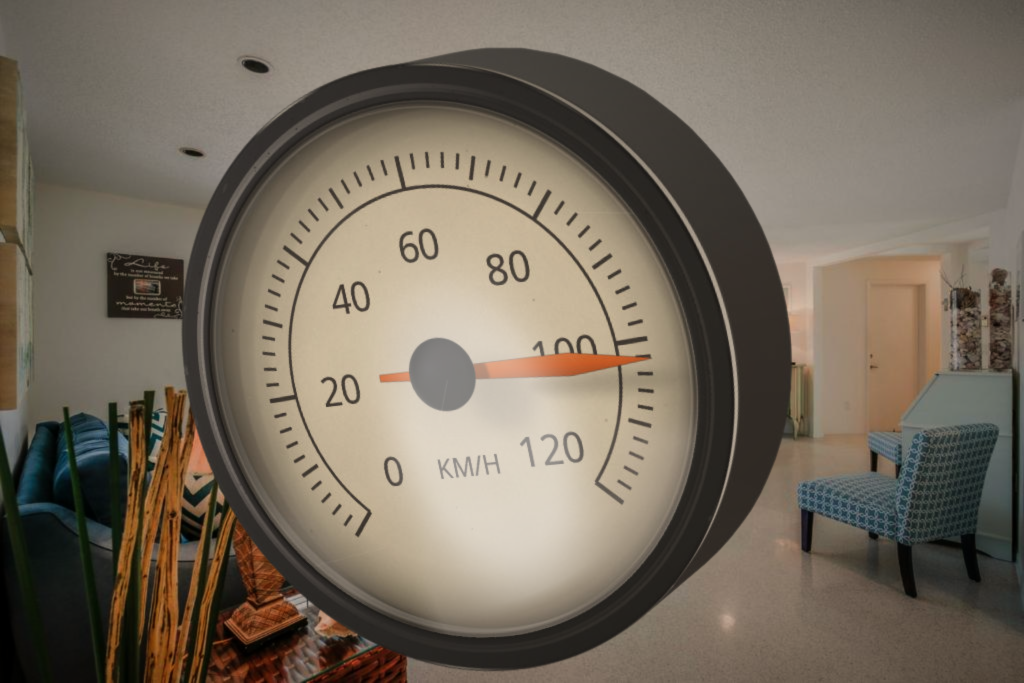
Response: 102 km/h
